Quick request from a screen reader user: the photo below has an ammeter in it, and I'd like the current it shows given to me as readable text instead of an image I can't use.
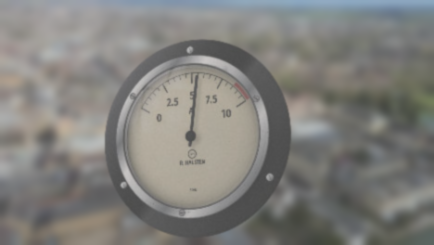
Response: 5.5 A
